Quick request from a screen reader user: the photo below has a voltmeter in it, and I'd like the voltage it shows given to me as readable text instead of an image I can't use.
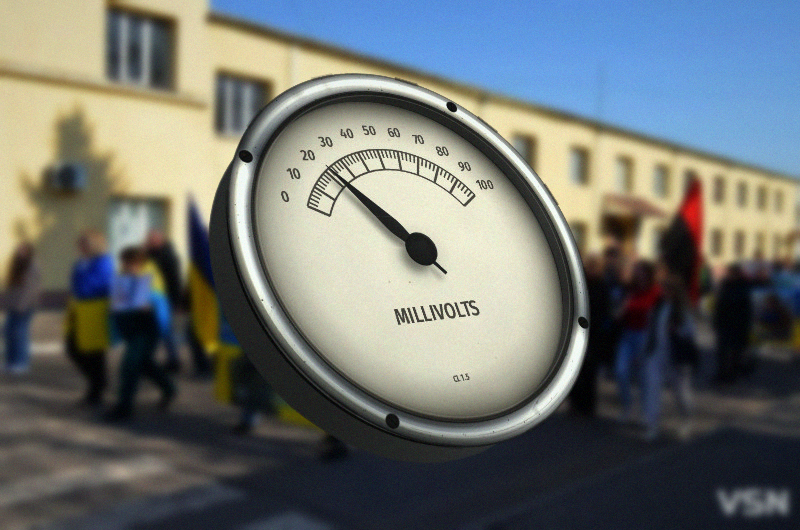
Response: 20 mV
